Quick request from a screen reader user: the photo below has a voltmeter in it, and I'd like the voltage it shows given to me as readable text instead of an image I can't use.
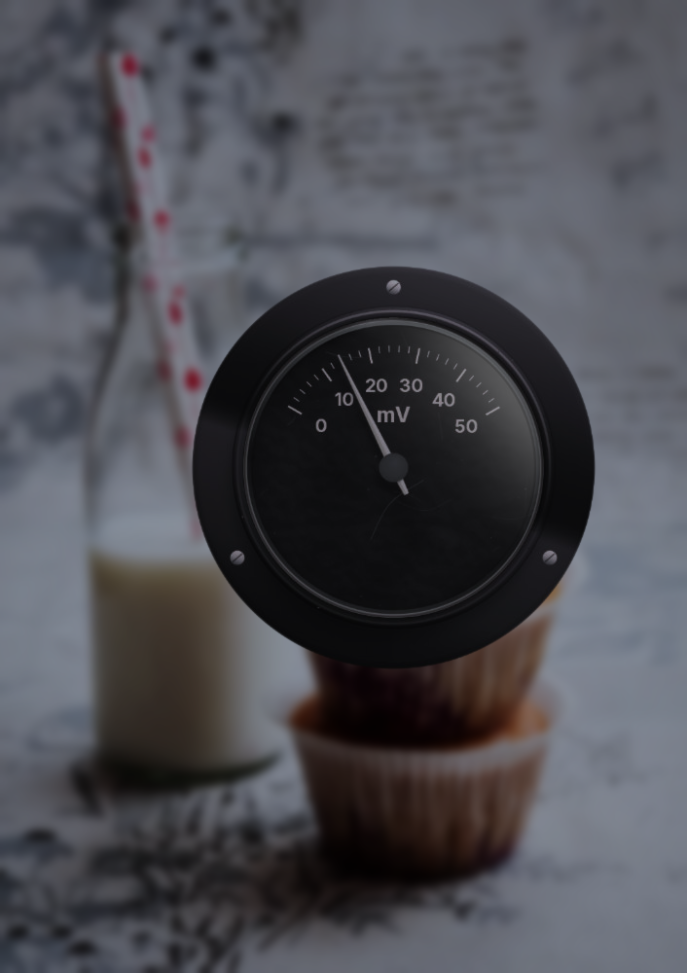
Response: 14 mV
